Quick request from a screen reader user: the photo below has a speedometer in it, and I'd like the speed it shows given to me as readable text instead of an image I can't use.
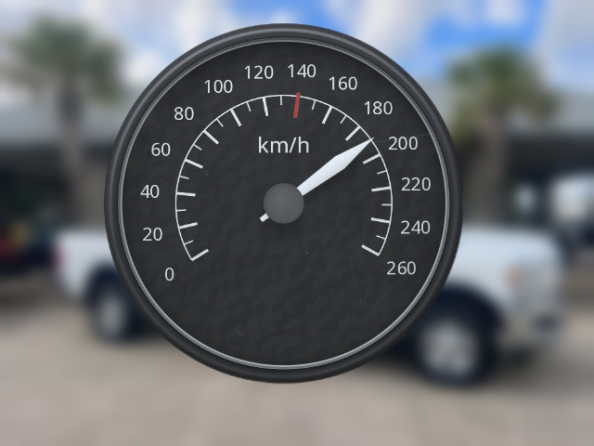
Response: 190 km/h
